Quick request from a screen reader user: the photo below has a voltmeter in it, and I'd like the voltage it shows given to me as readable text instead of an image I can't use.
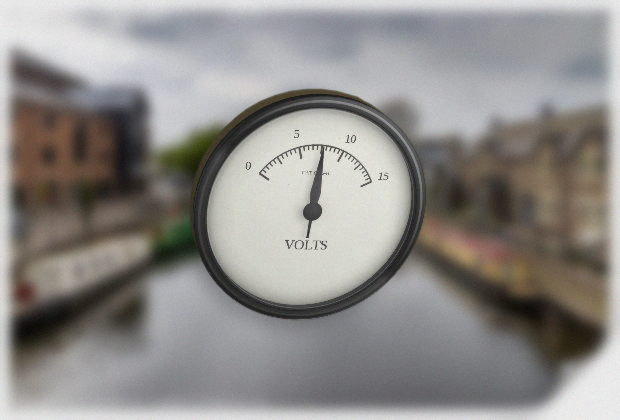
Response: 7.5 V
